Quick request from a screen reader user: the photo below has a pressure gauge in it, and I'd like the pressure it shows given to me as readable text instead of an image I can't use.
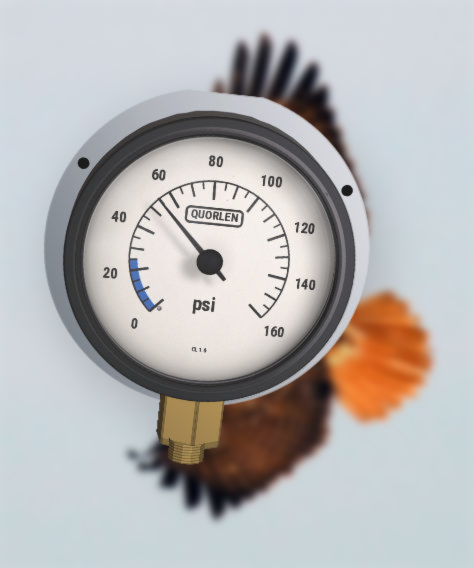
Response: 55 psi
